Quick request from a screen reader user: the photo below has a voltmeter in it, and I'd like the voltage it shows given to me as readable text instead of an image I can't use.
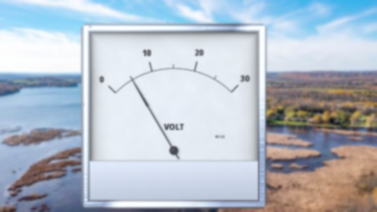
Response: 5 V
